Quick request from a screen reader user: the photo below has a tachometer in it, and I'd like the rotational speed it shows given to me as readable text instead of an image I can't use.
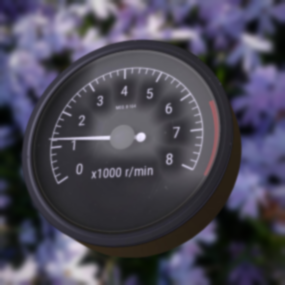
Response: 1200 rpm
